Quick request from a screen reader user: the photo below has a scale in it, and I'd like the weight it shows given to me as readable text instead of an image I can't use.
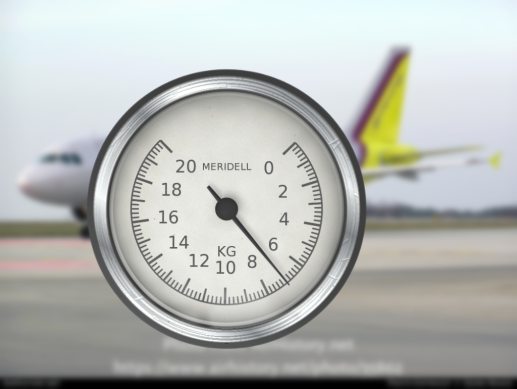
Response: 7 kg
